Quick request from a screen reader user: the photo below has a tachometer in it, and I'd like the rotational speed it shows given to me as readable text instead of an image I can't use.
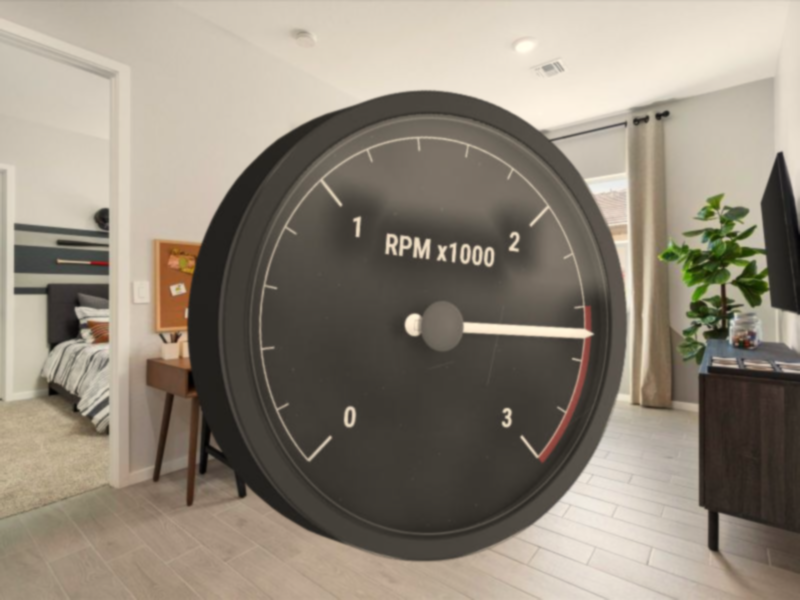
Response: 2500 rpm
